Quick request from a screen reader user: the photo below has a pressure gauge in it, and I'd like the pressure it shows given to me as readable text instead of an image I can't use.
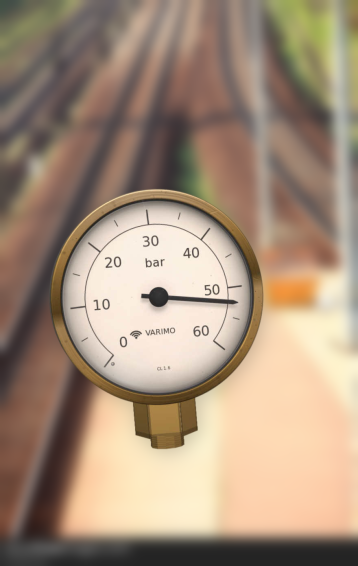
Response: 52.5 bar
